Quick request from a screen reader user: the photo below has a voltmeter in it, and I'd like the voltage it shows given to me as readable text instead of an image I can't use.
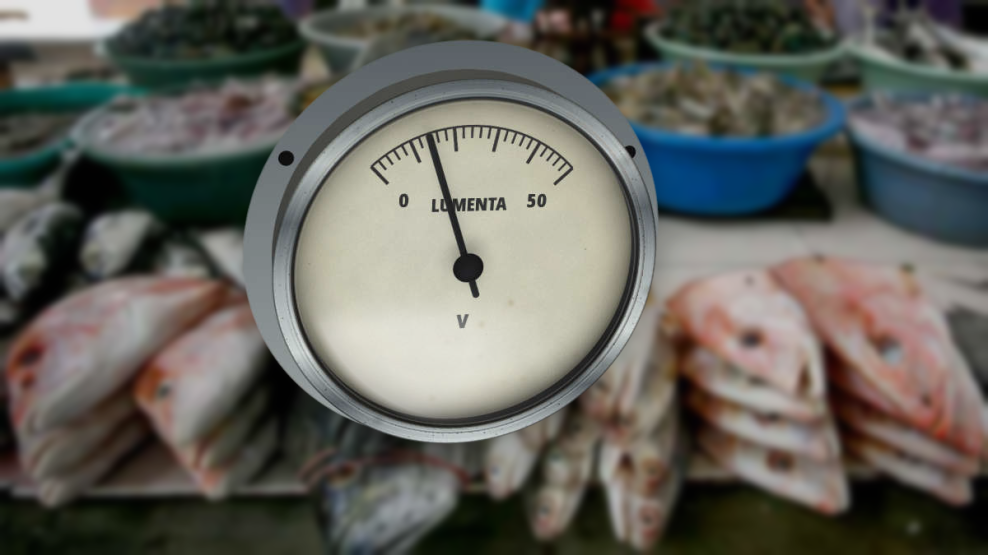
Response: 14 V
